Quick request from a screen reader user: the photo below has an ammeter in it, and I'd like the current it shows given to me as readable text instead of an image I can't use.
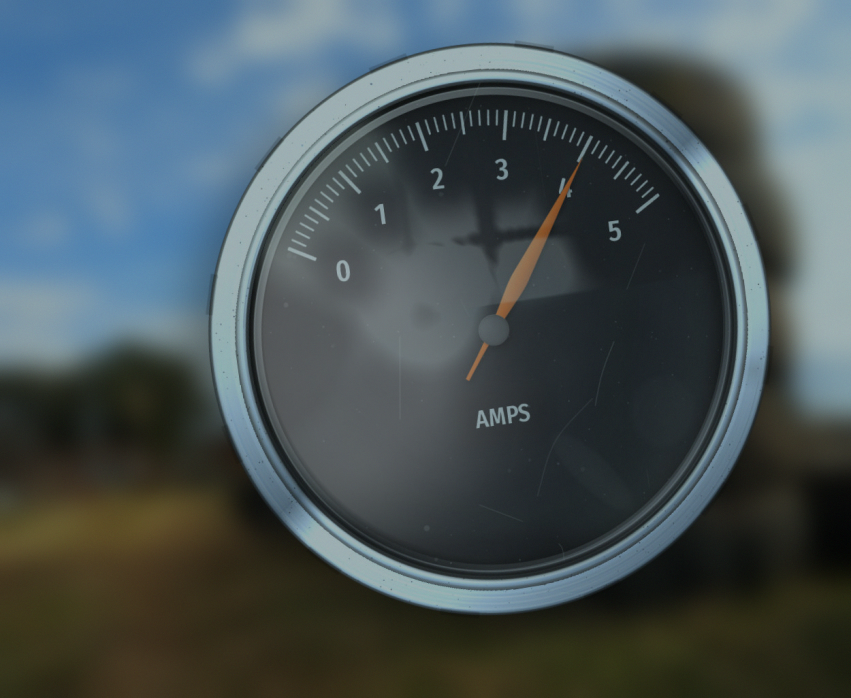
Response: 4 A
